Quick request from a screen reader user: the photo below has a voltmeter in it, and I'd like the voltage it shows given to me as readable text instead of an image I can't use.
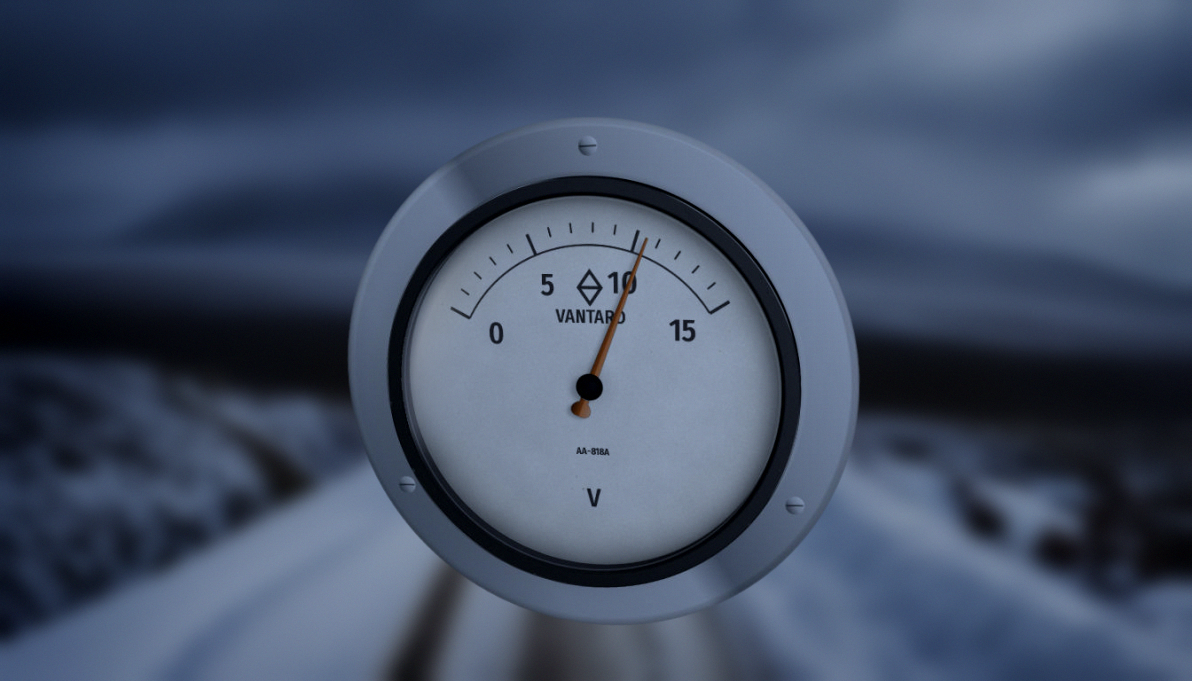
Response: 10.5 V
